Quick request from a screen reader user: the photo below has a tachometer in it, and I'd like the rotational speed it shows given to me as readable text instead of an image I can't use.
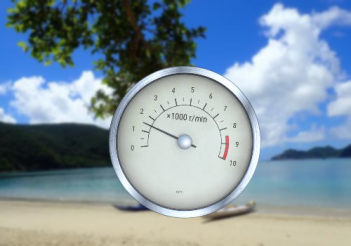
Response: 1500 rpm
